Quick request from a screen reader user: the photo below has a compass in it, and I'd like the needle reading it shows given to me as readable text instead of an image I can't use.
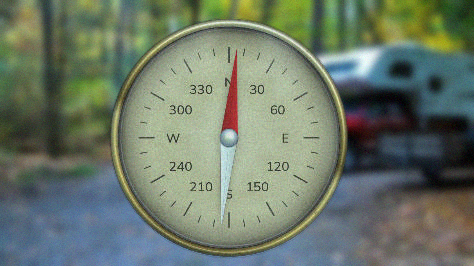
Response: 5 °
